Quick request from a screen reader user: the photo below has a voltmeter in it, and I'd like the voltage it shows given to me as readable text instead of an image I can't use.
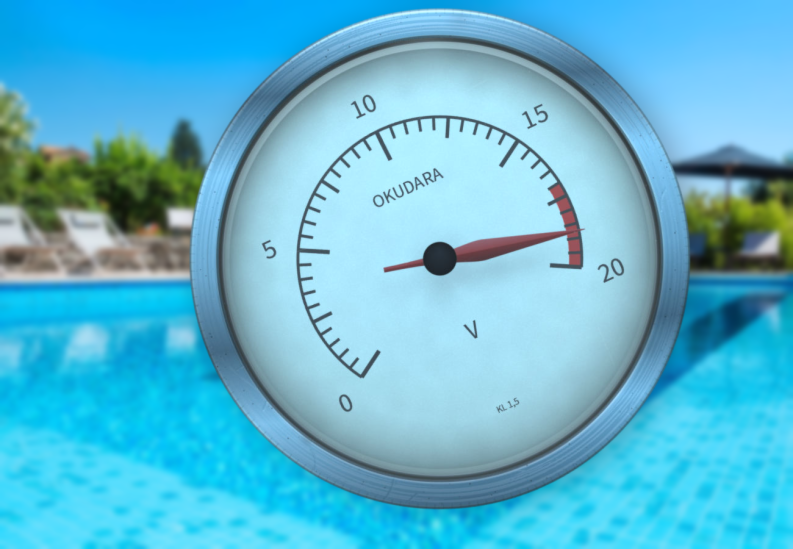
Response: 18.75 V
